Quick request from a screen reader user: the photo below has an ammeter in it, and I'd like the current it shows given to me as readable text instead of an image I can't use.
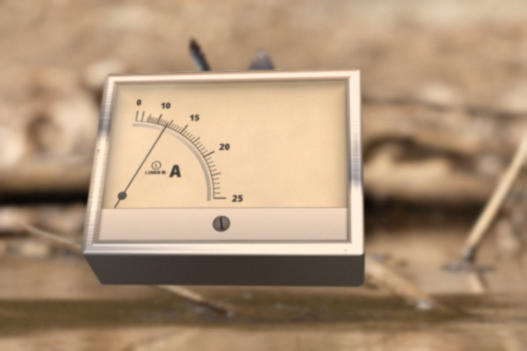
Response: 12.5 A
